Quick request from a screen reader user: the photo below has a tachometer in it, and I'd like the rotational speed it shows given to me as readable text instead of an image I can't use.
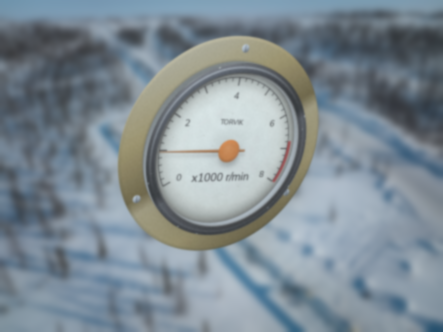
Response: 1000 rpm
